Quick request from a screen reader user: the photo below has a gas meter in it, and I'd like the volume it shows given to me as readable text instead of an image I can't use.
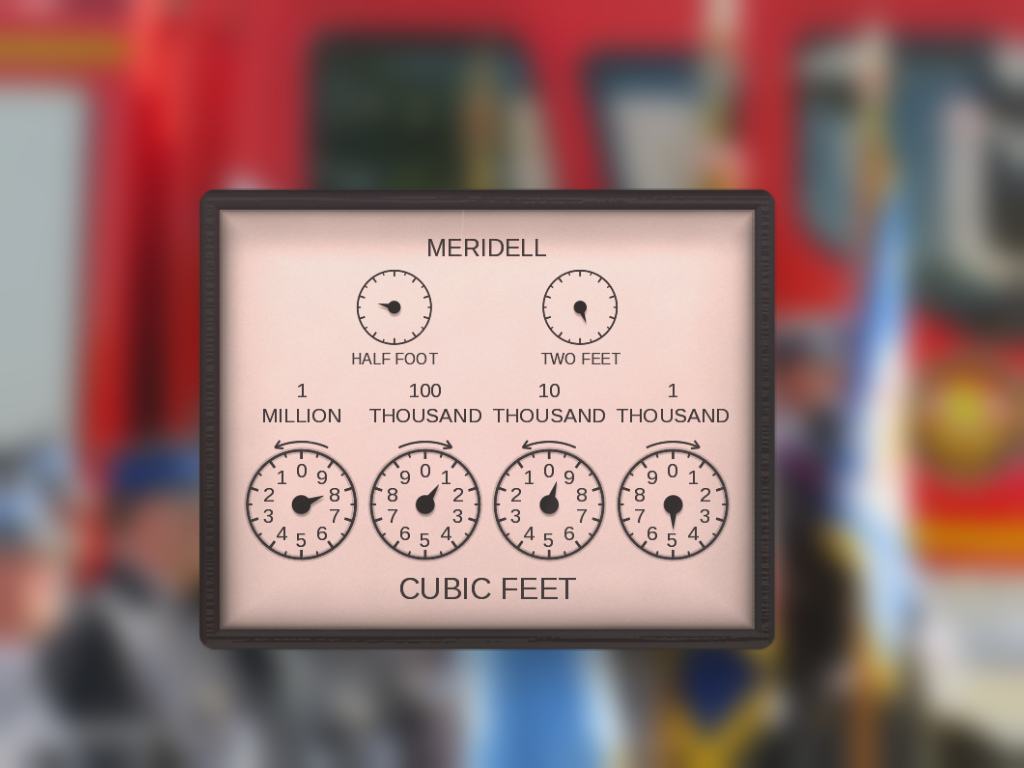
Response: 809500 ft³
